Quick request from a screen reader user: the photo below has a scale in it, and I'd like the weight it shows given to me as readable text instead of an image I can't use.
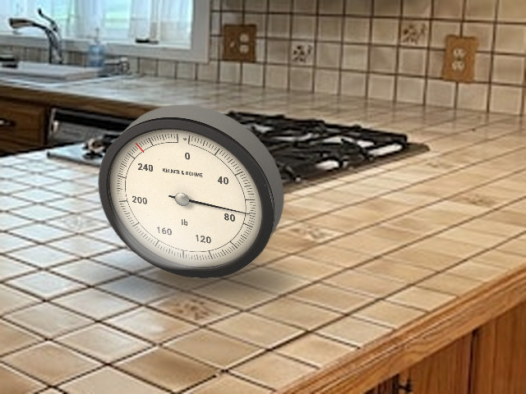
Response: 70 lb
